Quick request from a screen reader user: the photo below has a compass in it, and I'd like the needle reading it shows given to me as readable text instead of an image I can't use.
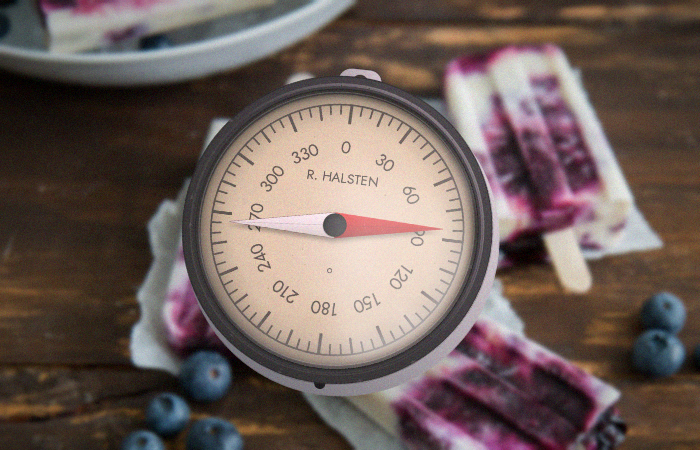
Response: 85 °
